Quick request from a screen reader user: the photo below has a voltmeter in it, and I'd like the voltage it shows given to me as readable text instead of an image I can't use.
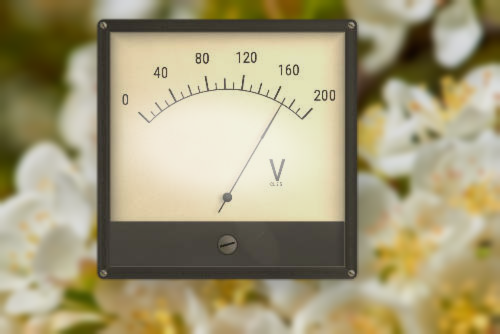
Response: 170 V
